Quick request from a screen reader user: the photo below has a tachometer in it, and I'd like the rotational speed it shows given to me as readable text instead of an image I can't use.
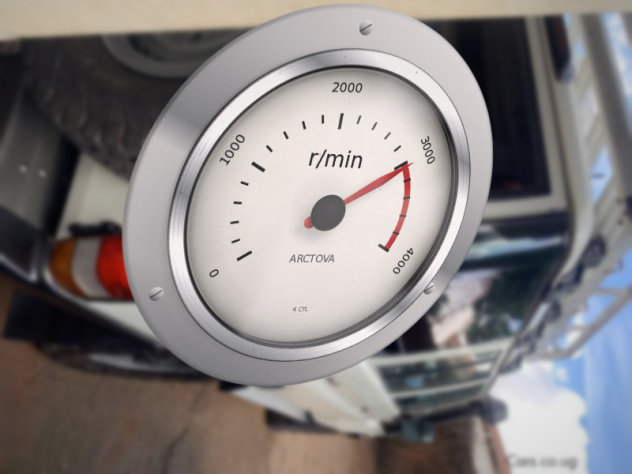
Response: 3000 rpm
